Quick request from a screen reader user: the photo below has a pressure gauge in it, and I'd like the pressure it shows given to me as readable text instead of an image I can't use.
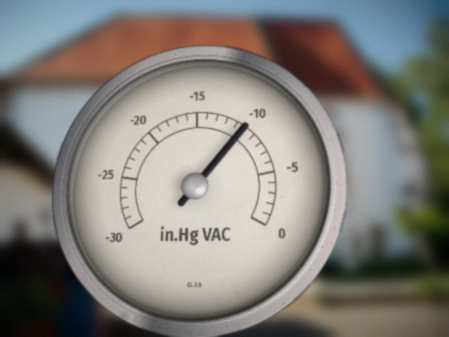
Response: -10 inHg
